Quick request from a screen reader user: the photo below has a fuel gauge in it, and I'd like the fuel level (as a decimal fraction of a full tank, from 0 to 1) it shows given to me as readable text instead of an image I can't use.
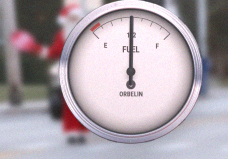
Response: 0.5
